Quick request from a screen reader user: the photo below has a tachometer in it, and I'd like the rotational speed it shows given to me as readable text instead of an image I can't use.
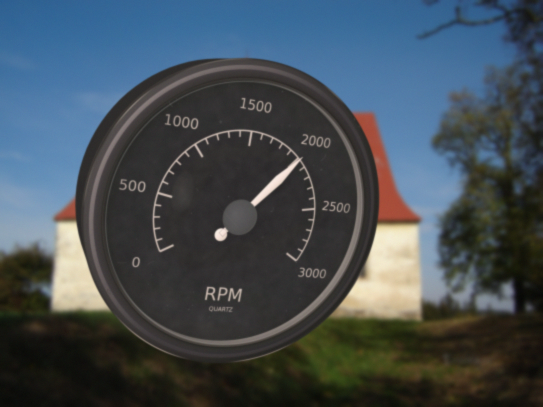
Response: 2000 rpm
